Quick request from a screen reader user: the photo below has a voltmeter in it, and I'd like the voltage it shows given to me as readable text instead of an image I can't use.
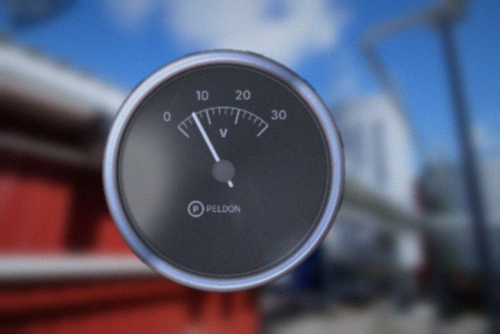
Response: 6 V
